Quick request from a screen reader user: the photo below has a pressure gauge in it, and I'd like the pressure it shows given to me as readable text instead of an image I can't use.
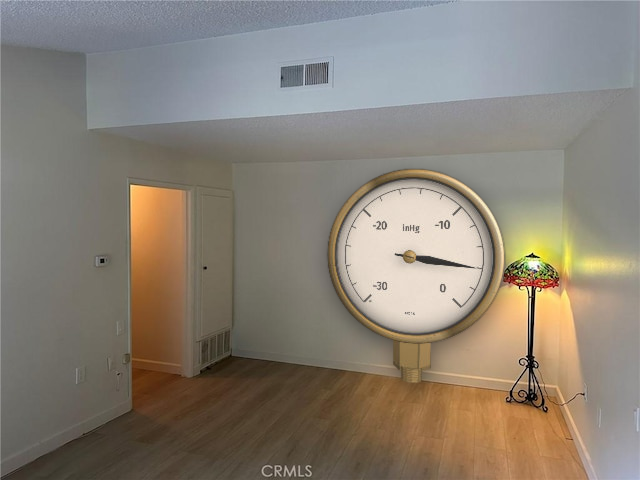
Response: -4 inHg
